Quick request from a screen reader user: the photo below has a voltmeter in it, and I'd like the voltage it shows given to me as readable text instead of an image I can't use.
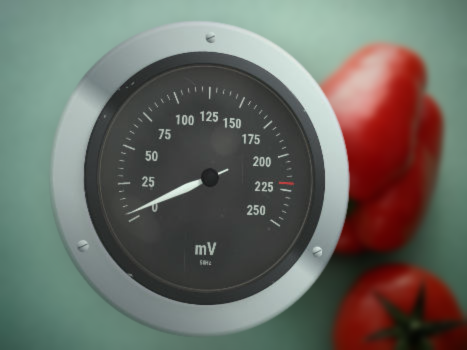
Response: 5 mV
